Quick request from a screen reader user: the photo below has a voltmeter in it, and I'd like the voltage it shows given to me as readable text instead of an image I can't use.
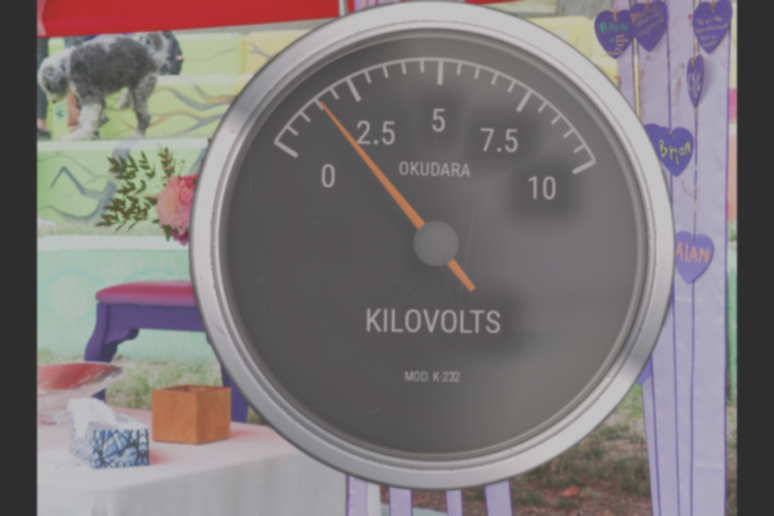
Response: 1.5 kV
